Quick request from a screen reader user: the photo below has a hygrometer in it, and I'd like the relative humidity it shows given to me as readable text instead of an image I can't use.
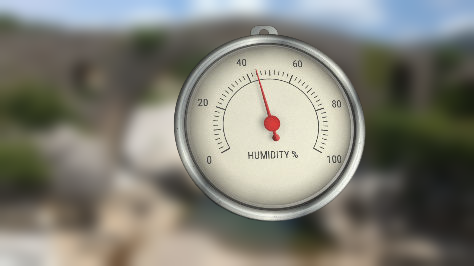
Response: 44 %
